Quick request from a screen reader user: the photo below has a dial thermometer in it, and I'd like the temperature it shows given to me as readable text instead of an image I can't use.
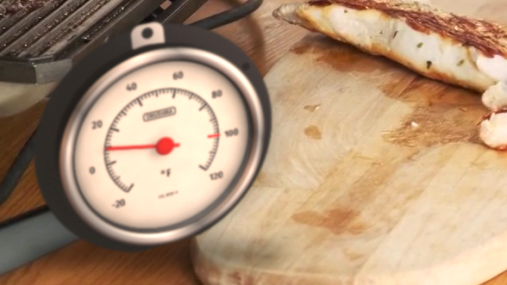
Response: 10 °F
